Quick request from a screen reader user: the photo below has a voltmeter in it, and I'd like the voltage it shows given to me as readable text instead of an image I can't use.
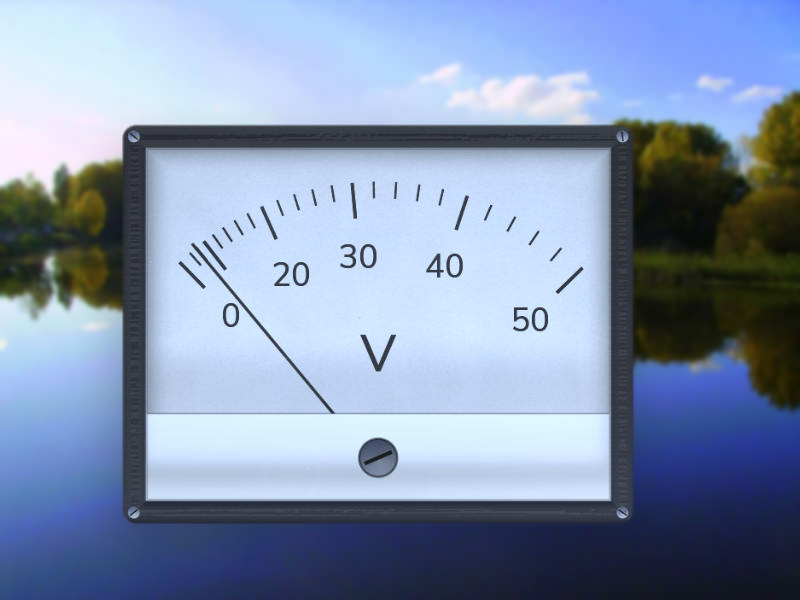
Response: 8 V
